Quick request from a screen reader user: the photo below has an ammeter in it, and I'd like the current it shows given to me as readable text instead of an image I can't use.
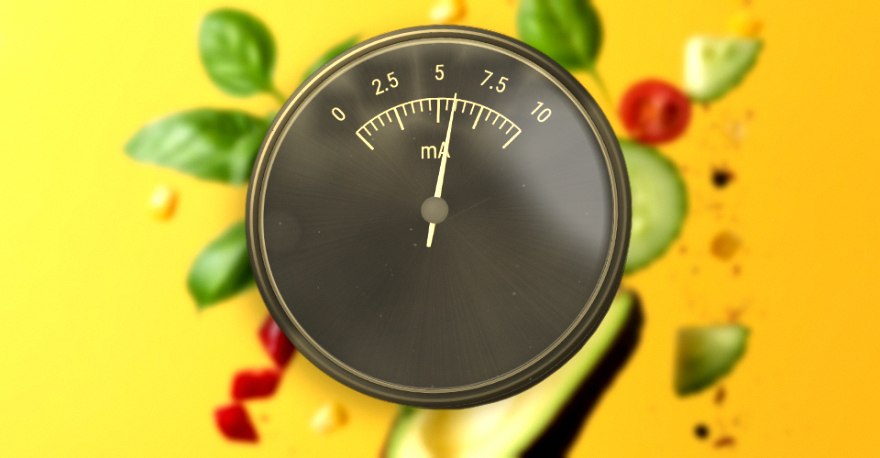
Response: 6 mA
